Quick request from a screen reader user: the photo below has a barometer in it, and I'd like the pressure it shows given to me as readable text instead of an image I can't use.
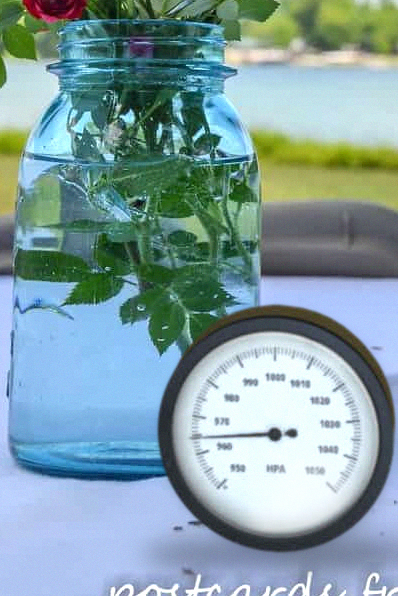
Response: 965 hPa
